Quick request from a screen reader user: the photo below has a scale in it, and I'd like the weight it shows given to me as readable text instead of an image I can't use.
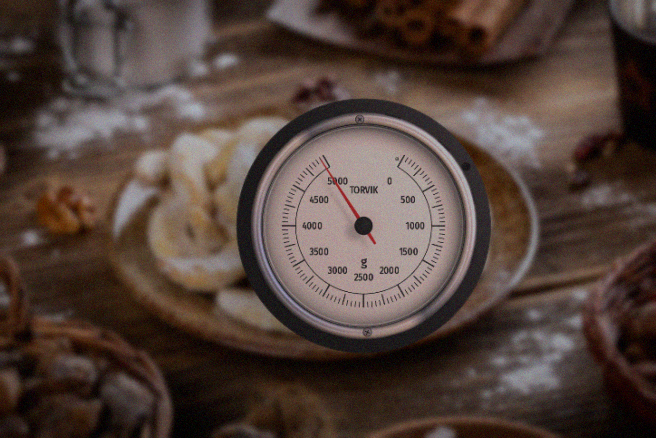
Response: 4950 g
